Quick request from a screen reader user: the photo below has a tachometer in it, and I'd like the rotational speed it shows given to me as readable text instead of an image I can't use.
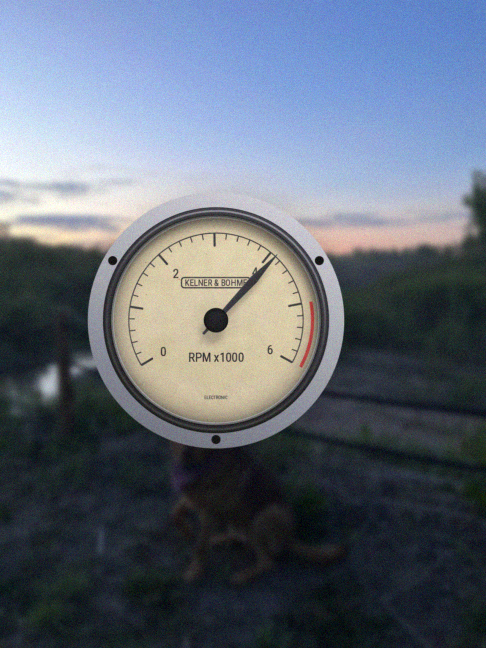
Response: 4100 rpm
